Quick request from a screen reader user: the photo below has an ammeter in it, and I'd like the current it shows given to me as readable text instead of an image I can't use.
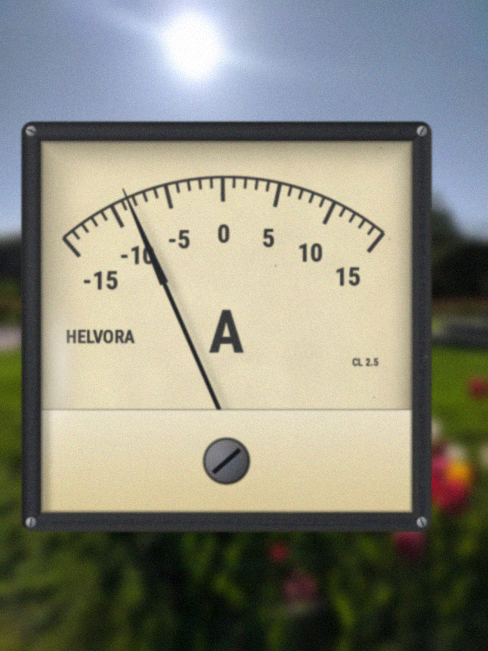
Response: -8.5 A
